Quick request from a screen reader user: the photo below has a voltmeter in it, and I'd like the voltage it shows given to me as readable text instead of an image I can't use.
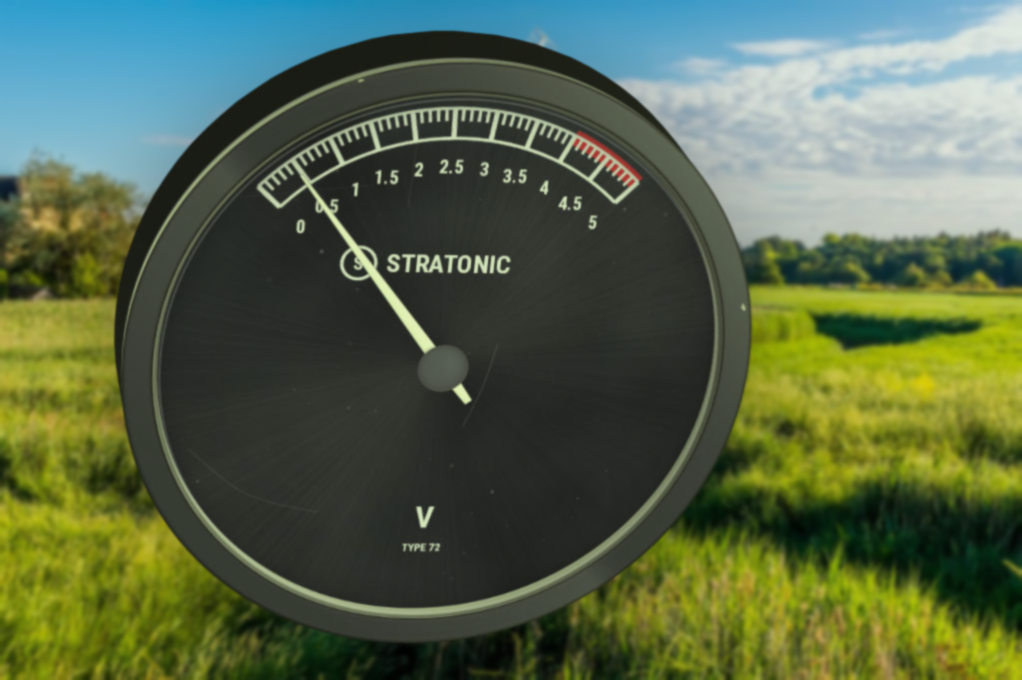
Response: 0.5 V
